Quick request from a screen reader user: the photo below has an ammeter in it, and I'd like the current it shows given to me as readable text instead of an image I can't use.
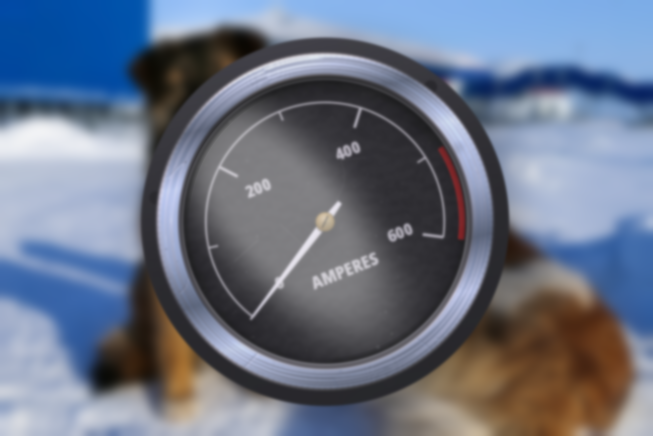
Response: 0 A
